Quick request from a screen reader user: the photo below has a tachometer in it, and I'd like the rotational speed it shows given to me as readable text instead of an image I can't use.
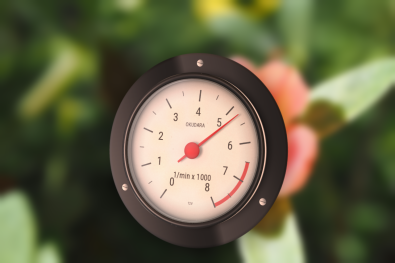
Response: 5250 rpm
